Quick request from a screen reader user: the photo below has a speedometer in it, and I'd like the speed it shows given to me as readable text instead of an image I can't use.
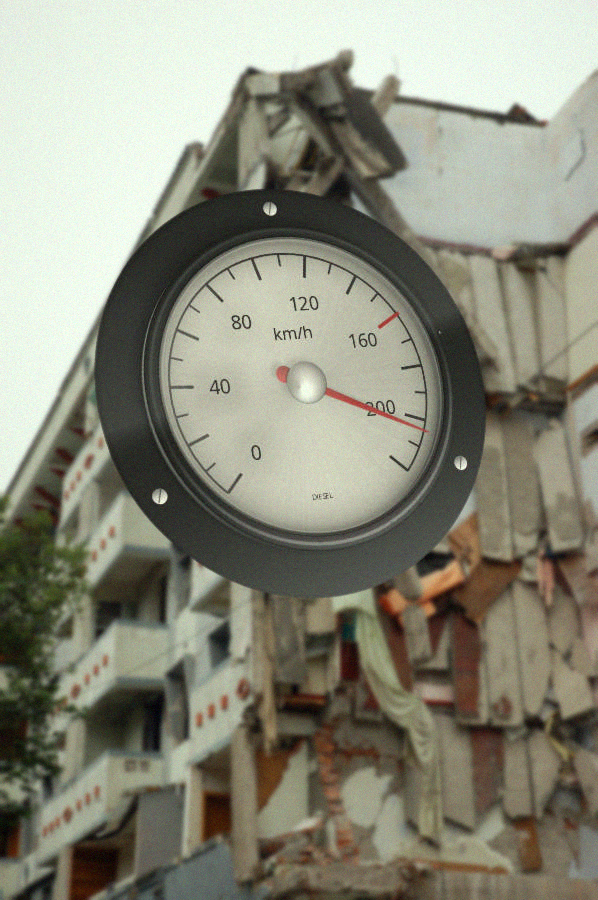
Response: 205 km/h
